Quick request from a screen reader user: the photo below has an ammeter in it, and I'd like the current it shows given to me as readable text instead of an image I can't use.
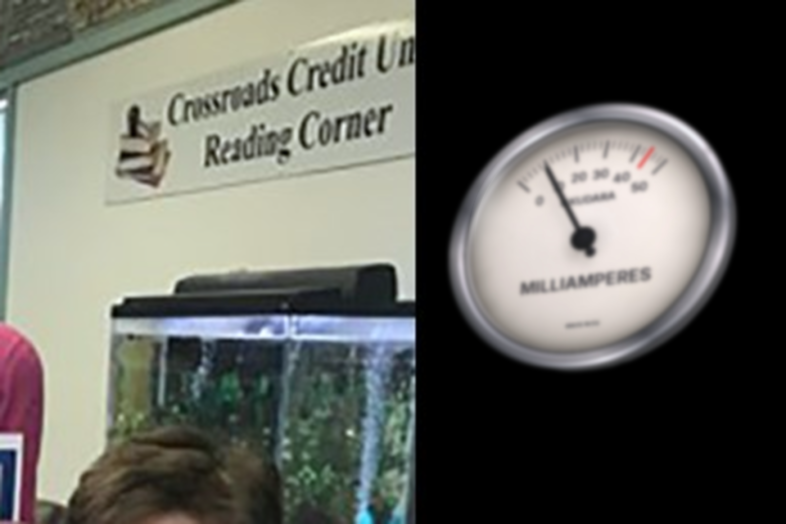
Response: 10 mA
